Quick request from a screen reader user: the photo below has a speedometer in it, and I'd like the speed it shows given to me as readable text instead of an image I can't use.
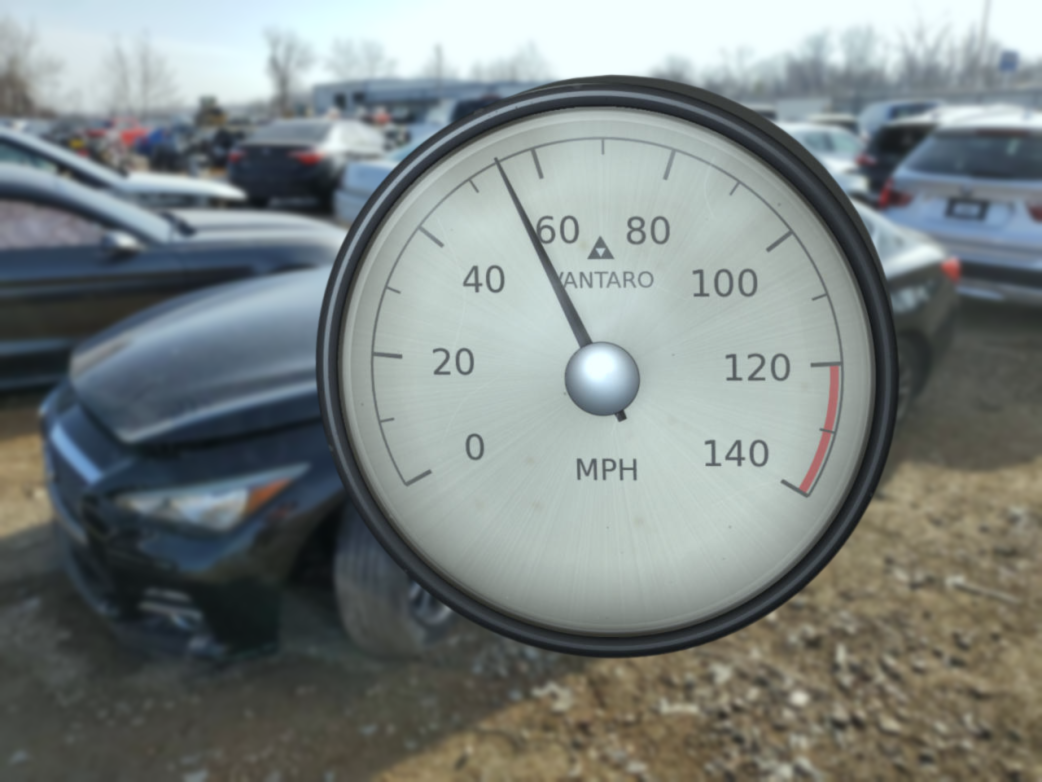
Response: 55 mph
